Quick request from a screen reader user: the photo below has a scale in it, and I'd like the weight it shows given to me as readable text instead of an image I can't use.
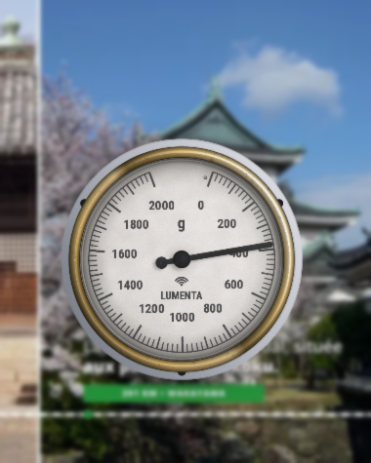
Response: 380 g
